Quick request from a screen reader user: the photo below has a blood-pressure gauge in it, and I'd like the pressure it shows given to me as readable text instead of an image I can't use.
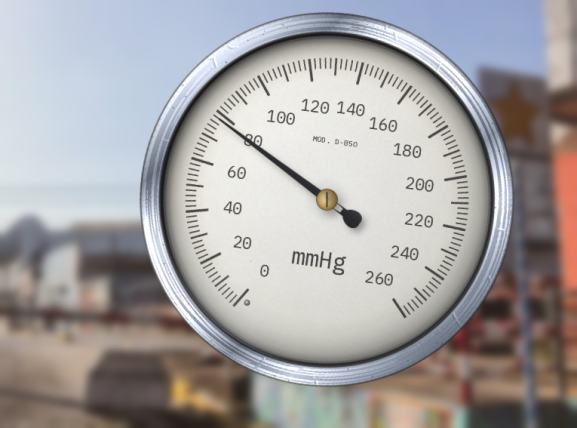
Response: 78 mmHg
